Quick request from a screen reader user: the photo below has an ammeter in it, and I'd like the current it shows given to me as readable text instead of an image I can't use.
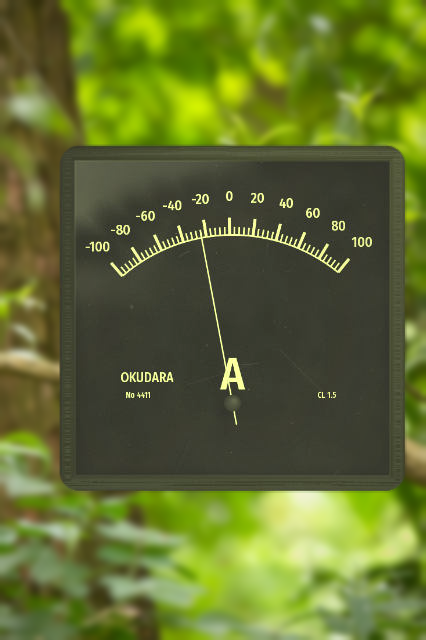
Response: -24 A
